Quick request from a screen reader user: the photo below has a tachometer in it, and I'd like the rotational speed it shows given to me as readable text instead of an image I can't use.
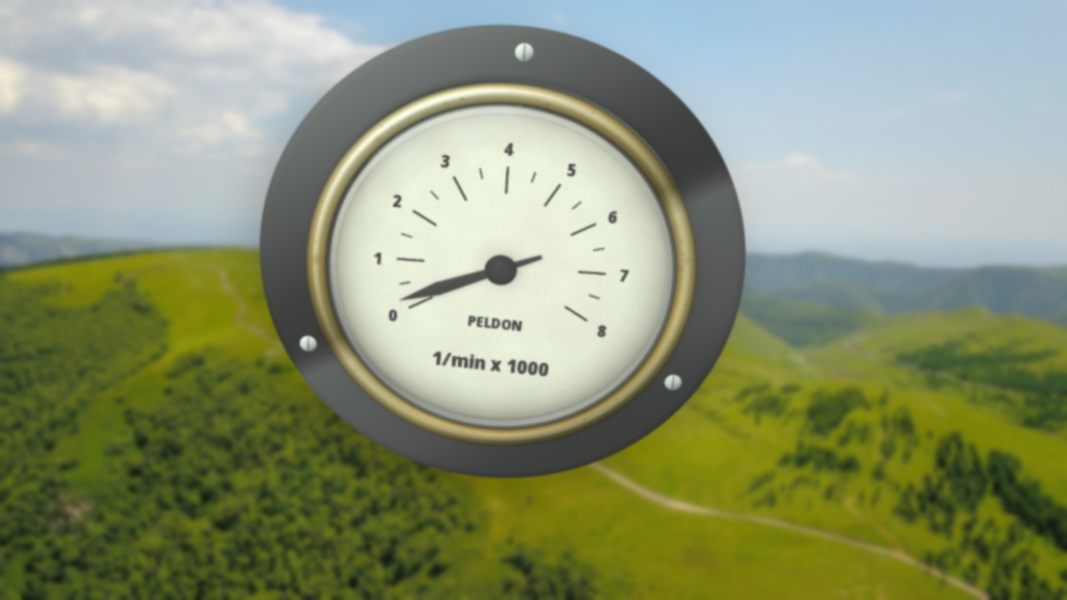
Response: 250 rpm
